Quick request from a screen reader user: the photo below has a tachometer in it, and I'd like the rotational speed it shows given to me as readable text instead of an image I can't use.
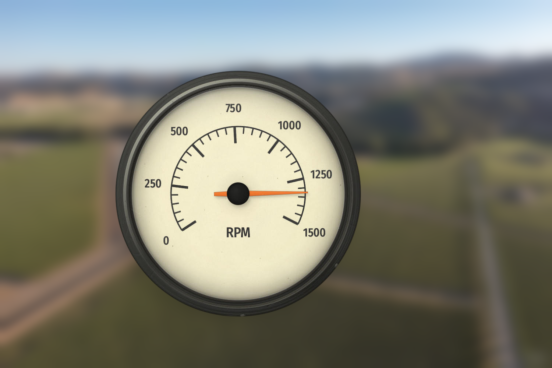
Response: 1325 rpm
